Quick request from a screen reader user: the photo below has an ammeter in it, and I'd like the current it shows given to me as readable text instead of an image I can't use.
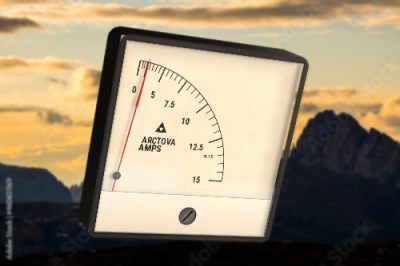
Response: 2.5 A
